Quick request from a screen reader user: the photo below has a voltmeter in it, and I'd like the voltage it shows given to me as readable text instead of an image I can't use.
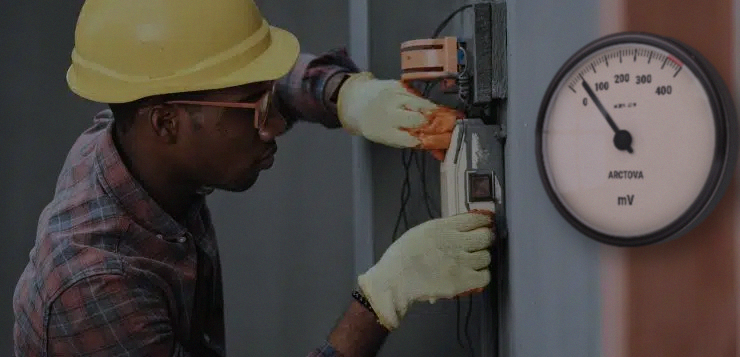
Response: 50 mV
